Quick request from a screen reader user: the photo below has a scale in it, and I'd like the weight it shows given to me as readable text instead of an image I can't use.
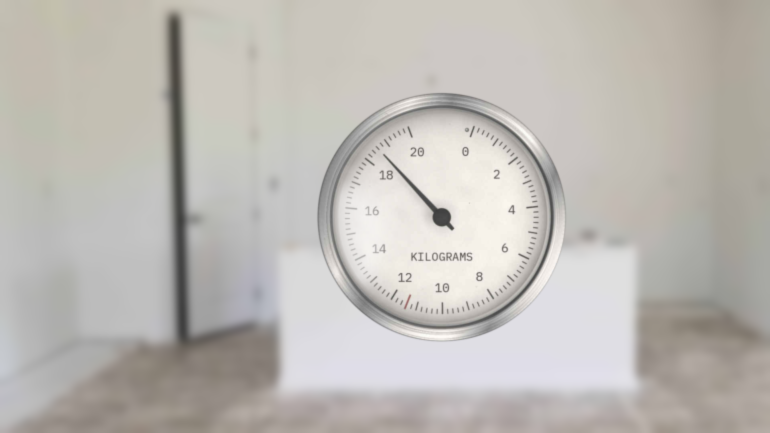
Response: 18.6 kg
